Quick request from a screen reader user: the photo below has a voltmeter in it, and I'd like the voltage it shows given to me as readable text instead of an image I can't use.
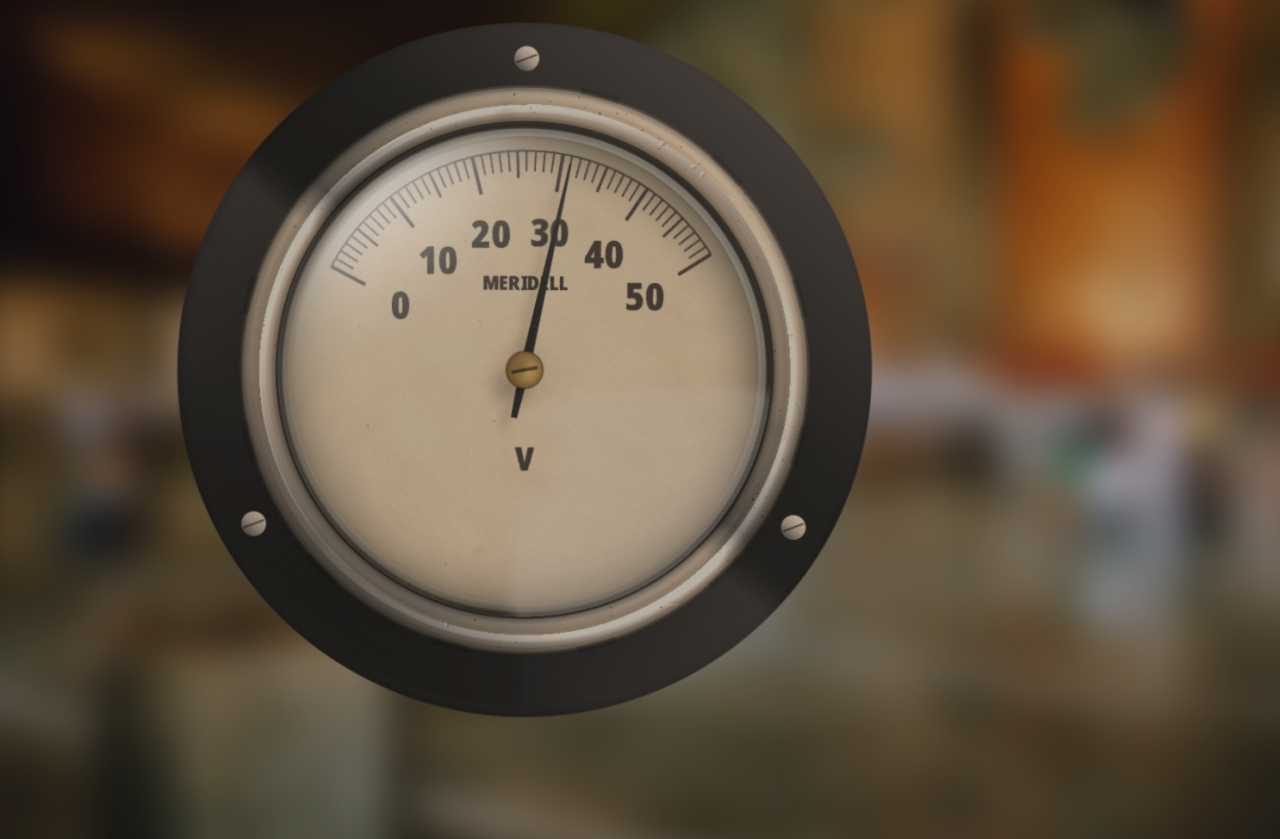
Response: 31 V
